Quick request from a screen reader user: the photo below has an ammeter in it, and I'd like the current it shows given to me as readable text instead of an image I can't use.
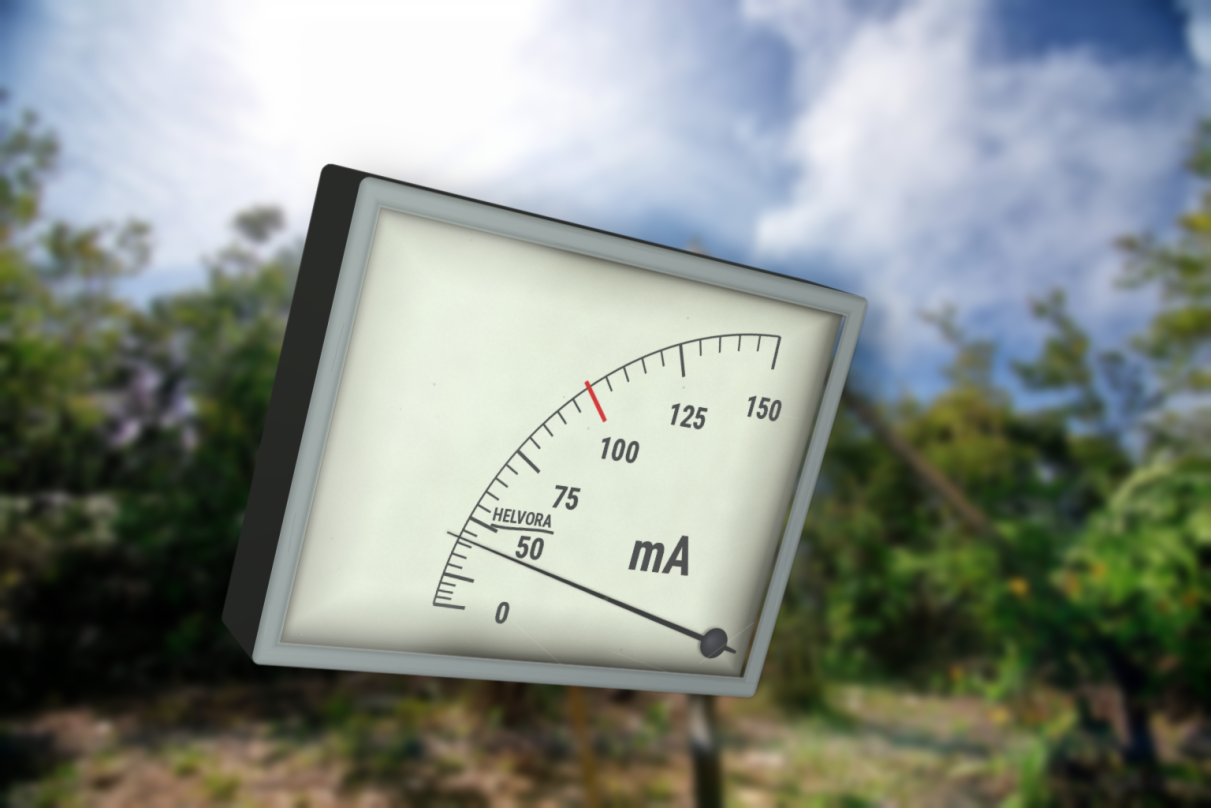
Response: 42.5 mA
